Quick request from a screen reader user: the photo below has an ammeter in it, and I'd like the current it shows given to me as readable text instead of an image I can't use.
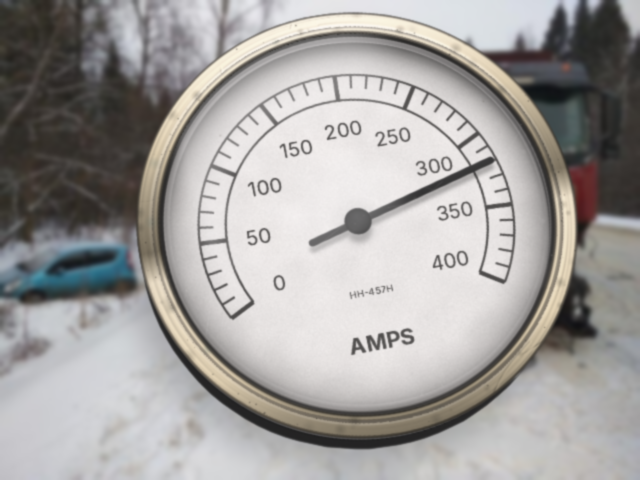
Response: 320 A
